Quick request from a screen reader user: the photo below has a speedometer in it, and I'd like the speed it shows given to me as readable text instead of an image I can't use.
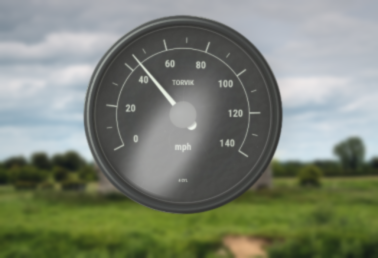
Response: 45 mph
